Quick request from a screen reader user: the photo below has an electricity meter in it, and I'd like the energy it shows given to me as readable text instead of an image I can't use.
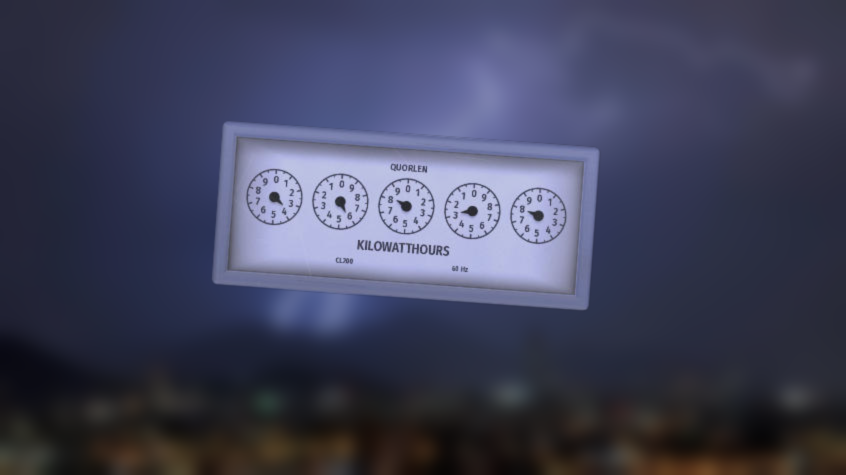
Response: 35828 kWh
